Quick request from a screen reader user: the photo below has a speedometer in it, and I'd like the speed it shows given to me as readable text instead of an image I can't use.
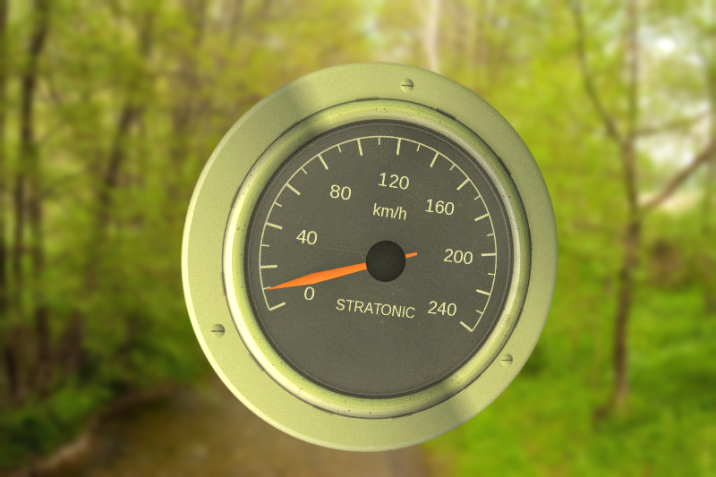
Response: 10 km/h
